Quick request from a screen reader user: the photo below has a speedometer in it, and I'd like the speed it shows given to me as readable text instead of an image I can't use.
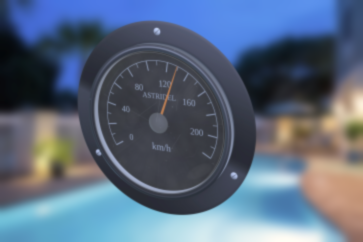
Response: 130 km/h
